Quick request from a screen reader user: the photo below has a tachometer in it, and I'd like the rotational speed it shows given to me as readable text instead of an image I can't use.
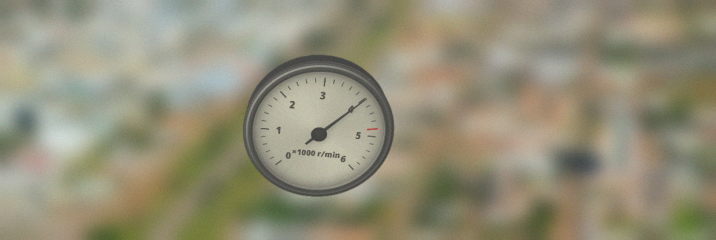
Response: 4000 rpm
